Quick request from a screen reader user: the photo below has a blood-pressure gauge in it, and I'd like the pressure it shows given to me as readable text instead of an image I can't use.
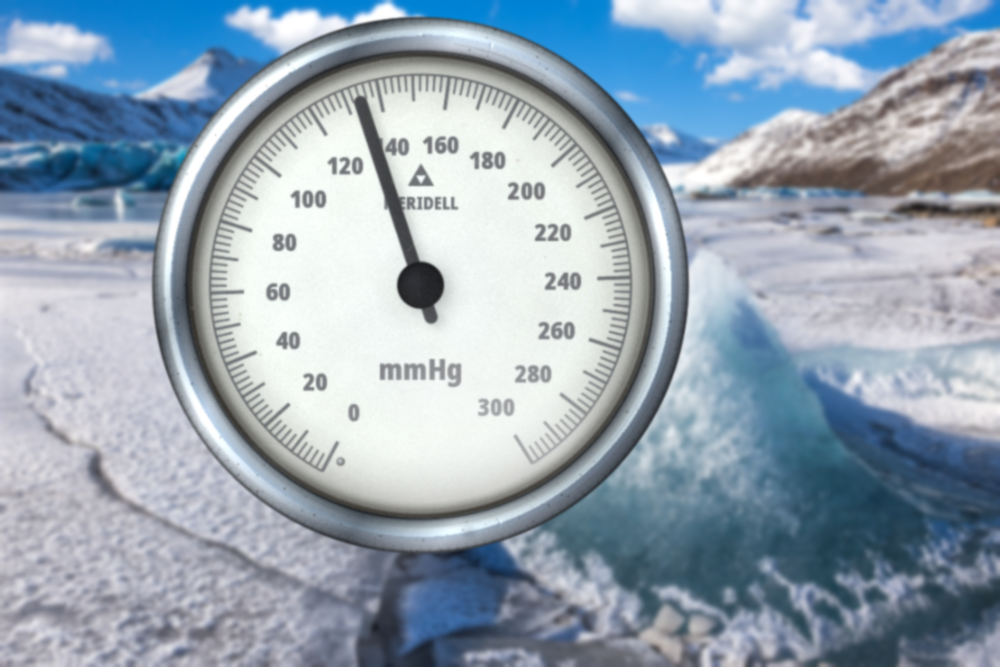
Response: 134 mmHg
